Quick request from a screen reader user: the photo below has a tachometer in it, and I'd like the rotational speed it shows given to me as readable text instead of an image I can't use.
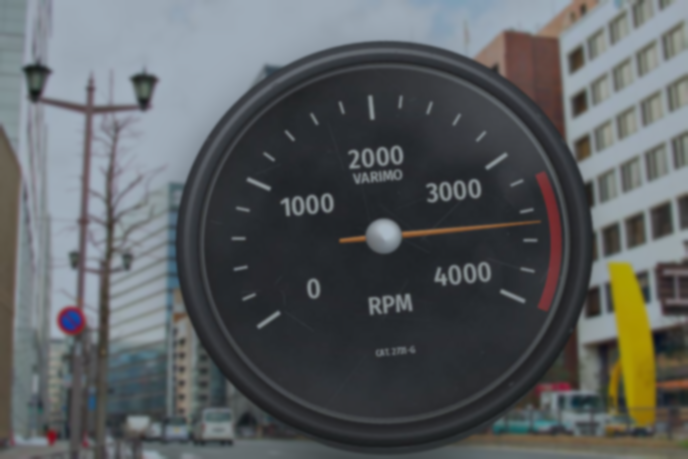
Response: 3500 rpm
